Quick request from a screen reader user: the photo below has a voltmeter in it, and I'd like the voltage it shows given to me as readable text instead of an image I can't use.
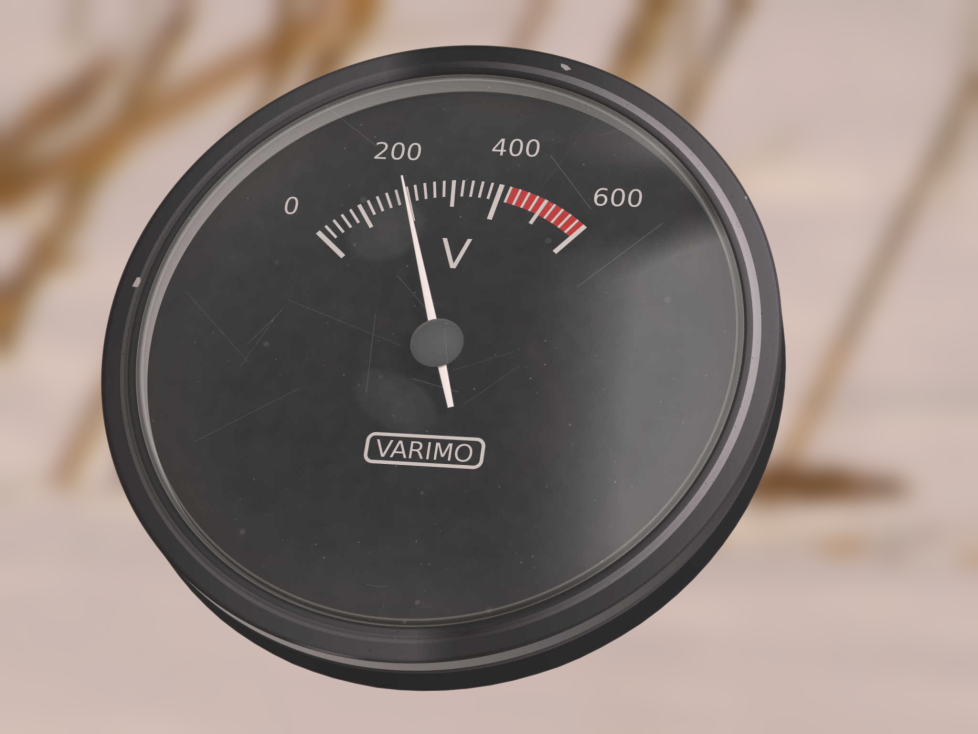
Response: 200 V
